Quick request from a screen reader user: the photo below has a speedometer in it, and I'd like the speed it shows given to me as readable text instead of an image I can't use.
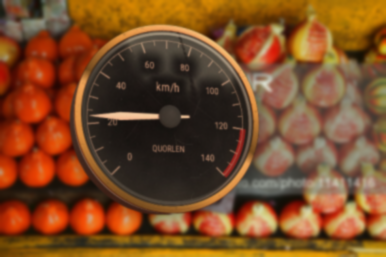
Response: 22.5 km/h
